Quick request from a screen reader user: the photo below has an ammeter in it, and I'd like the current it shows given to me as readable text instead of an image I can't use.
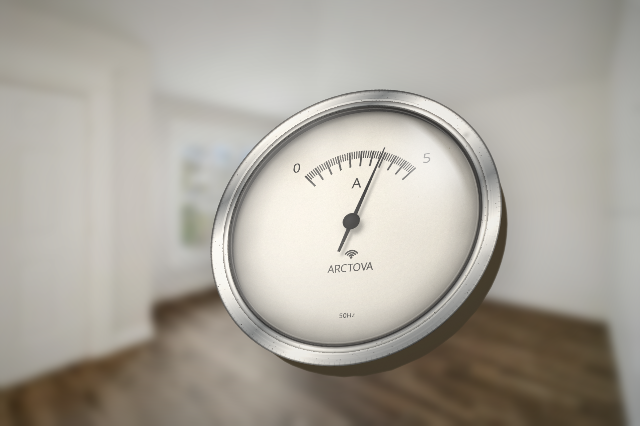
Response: 3.5 A
